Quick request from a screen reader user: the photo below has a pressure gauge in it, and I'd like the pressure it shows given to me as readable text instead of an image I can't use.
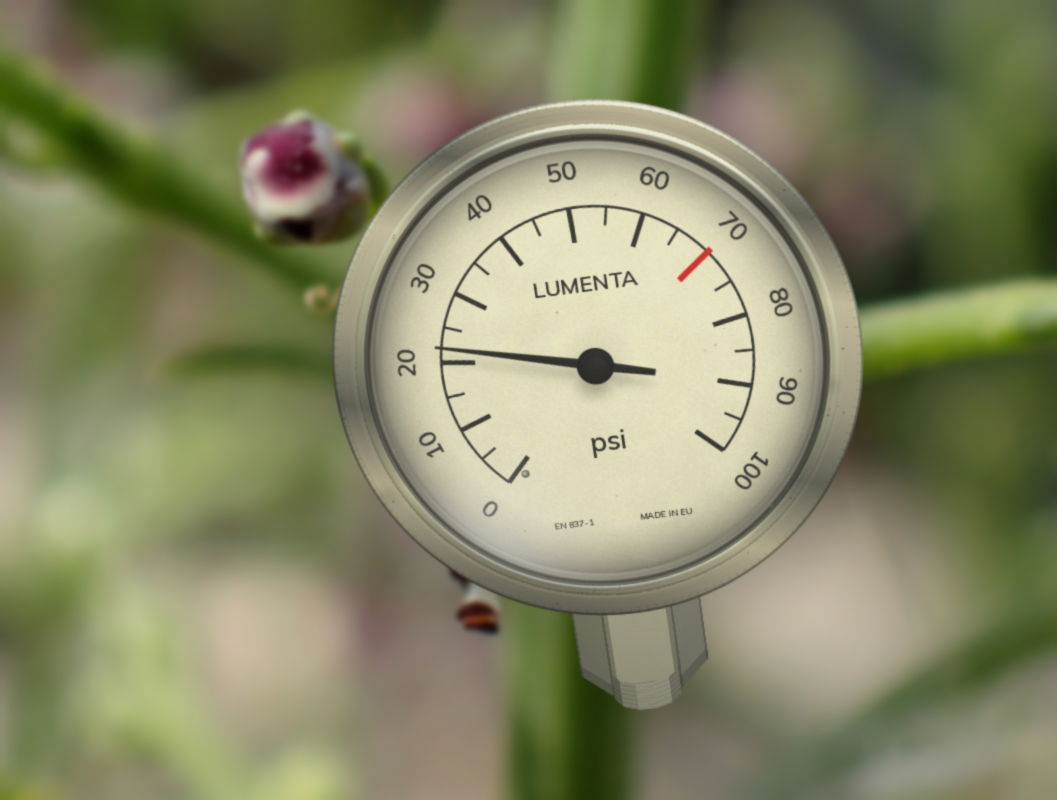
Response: 22.5 psi
